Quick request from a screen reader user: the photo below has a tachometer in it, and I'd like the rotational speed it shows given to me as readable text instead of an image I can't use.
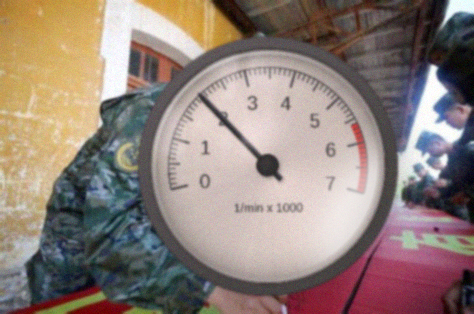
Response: 2000 rpm
